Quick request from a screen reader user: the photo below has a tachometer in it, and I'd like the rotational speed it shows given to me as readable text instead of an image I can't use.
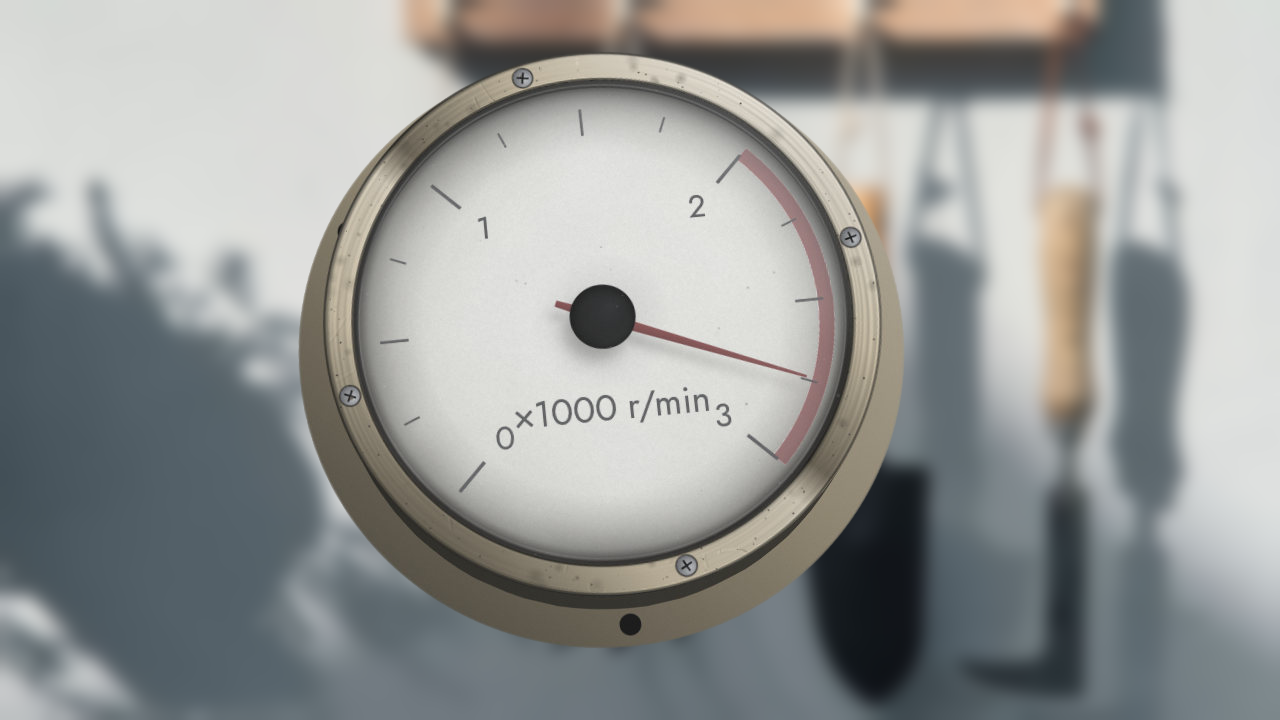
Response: 2750 rpm
